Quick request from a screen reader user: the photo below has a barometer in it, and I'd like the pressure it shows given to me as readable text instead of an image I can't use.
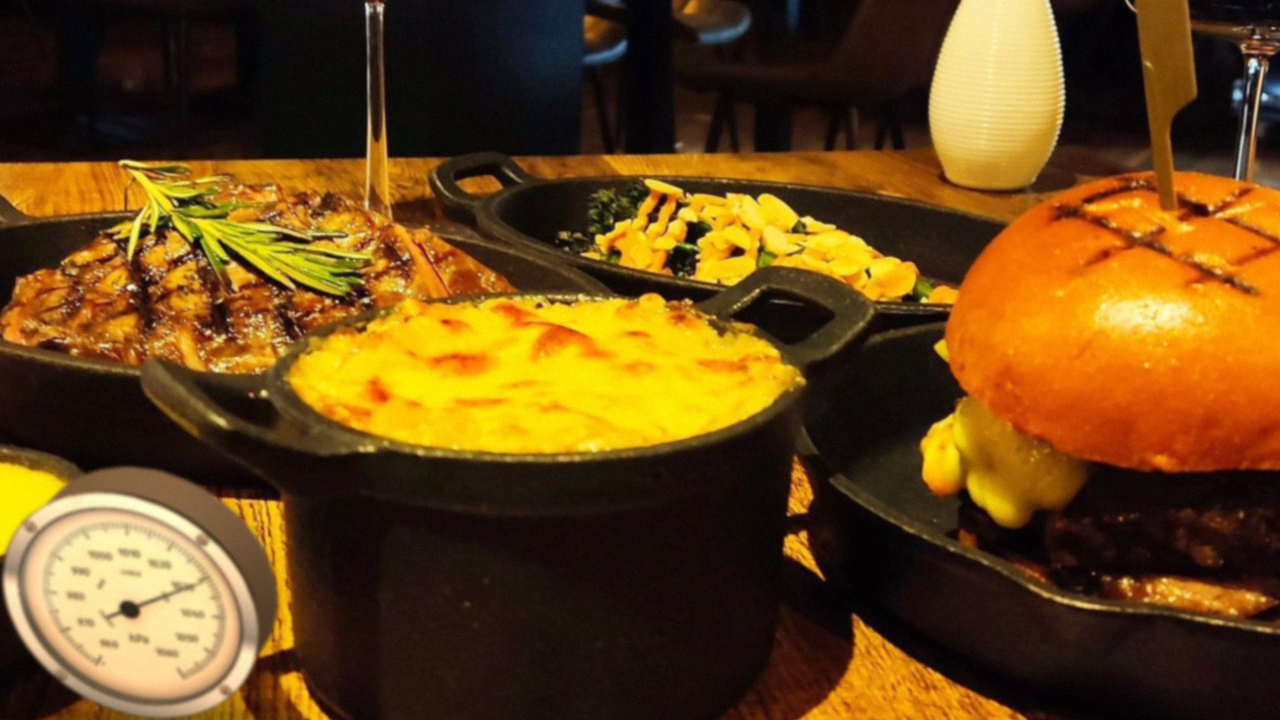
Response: 1030 hPa
